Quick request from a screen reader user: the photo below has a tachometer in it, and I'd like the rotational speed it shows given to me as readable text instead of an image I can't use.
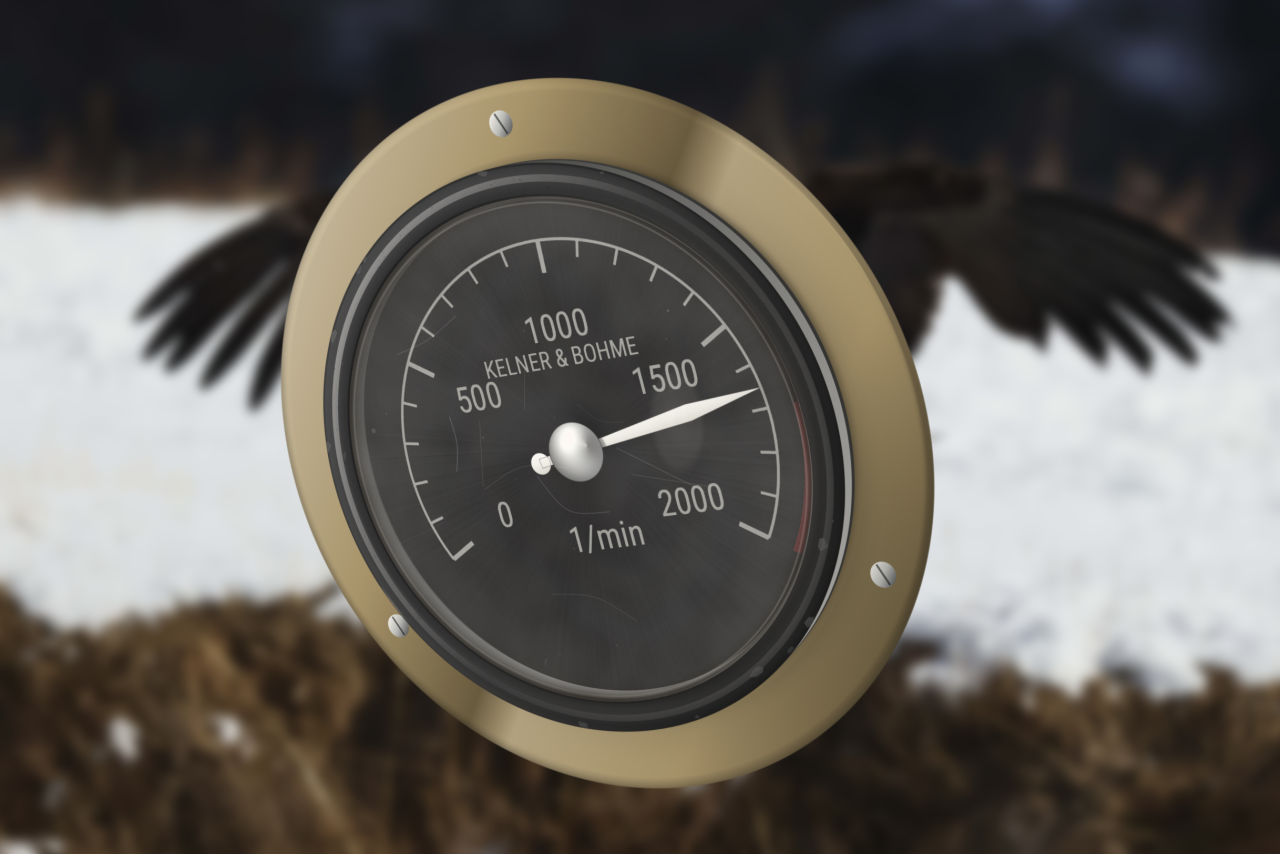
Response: 1650 rpm
